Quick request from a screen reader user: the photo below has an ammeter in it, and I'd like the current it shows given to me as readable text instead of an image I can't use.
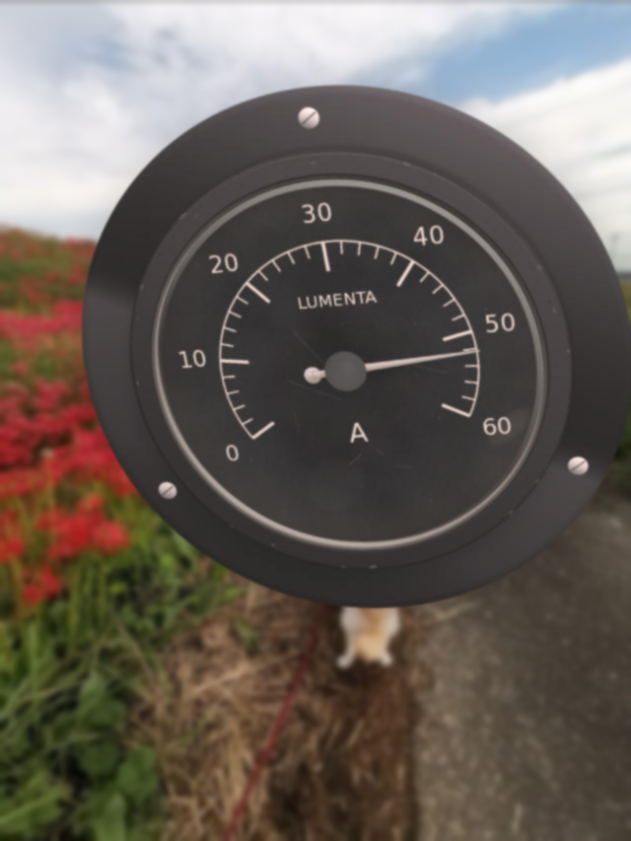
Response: 52 A
